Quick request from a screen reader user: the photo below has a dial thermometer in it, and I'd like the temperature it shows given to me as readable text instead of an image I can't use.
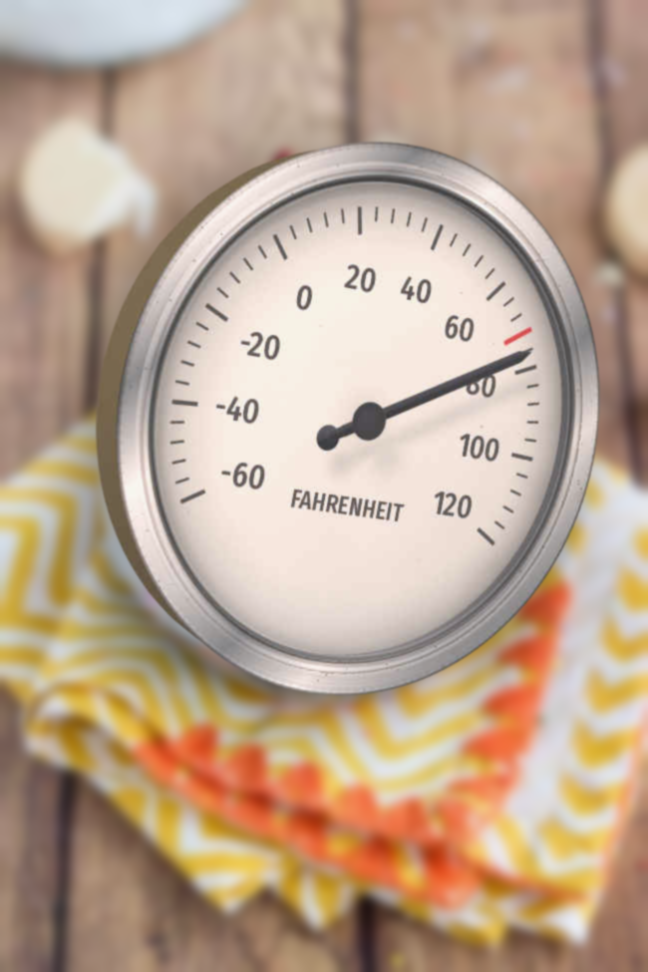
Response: 76 °F
